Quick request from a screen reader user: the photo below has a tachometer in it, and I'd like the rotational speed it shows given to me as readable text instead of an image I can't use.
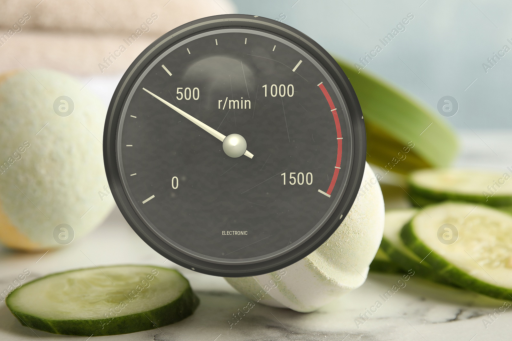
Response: 400 rpm
